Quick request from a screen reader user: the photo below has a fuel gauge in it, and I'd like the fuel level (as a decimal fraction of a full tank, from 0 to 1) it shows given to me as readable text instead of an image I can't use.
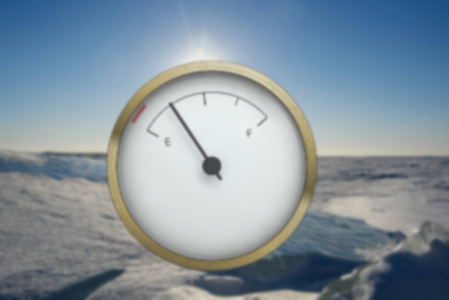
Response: 0.25
